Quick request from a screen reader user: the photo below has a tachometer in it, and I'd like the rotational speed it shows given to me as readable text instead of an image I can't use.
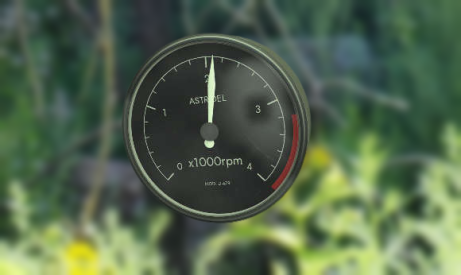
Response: 2100 rpm
